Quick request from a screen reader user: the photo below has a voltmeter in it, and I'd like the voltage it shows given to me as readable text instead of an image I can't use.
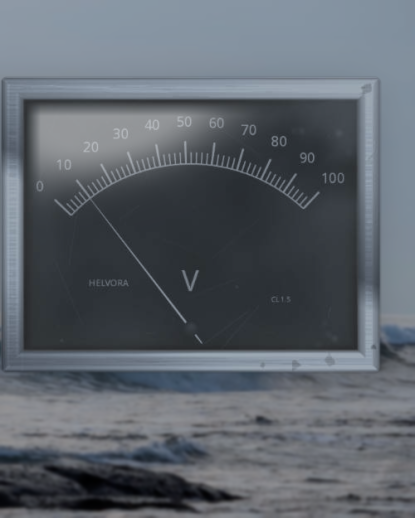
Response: 10 V
